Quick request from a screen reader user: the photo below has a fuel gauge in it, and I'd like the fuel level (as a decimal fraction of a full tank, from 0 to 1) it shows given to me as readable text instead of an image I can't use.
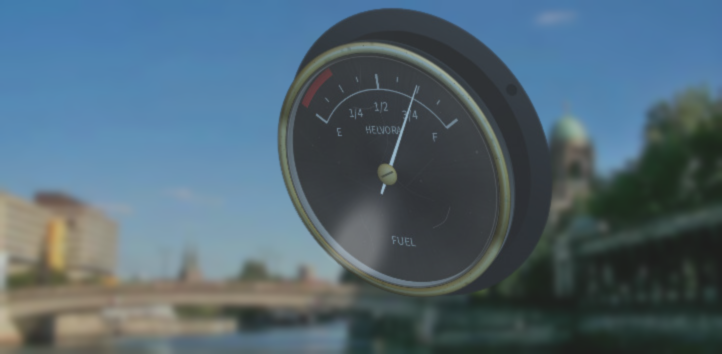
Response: 0.75
